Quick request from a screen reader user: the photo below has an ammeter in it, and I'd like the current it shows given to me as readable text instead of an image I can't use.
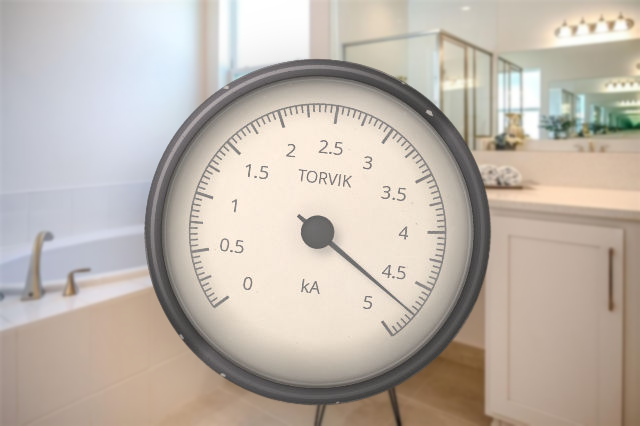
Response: 4.75 kA
